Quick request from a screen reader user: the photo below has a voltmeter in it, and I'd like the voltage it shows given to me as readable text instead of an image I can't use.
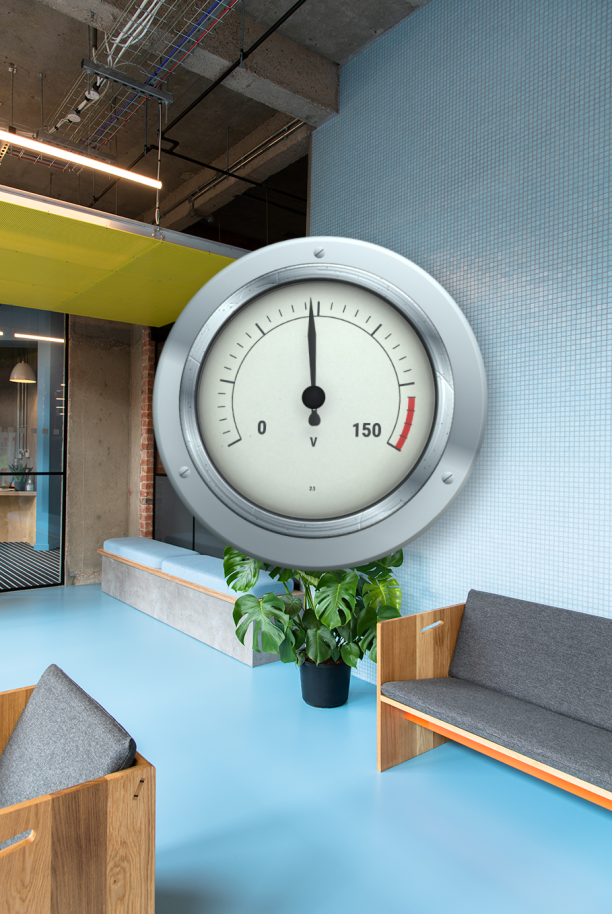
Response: 72.5 V
